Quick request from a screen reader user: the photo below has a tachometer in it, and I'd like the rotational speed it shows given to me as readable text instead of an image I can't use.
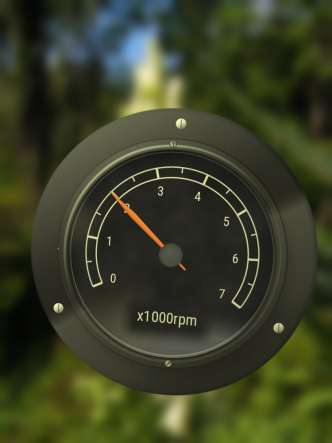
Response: 2000 rpm
